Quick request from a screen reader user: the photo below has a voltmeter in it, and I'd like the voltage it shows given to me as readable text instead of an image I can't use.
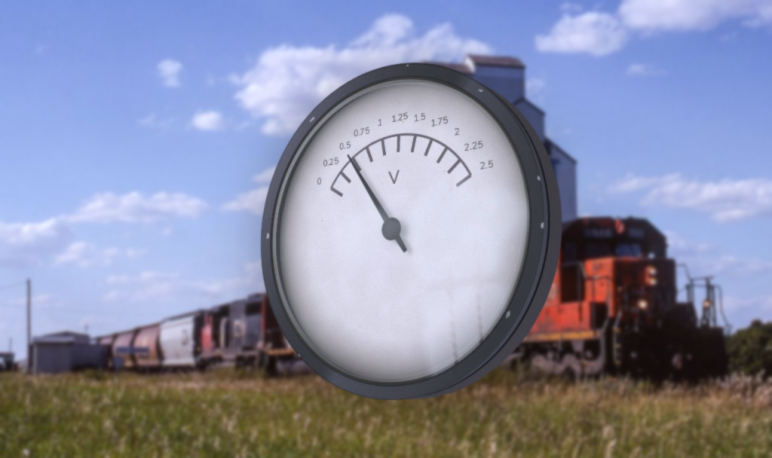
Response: 0.5 V
